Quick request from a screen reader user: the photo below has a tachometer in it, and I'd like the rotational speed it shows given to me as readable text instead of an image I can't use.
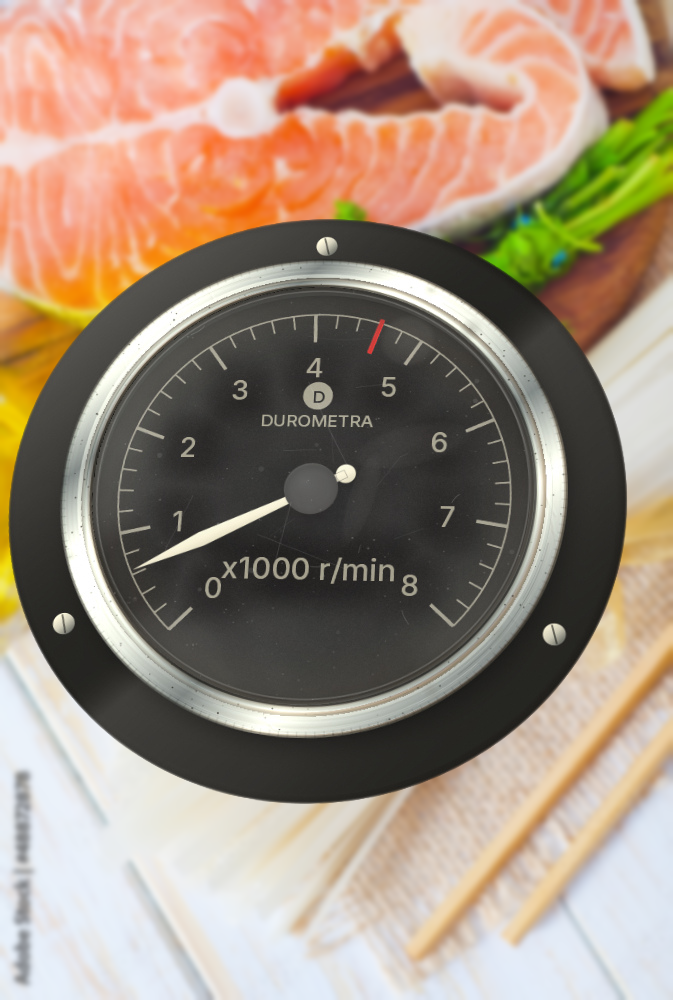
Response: 600 rpm
